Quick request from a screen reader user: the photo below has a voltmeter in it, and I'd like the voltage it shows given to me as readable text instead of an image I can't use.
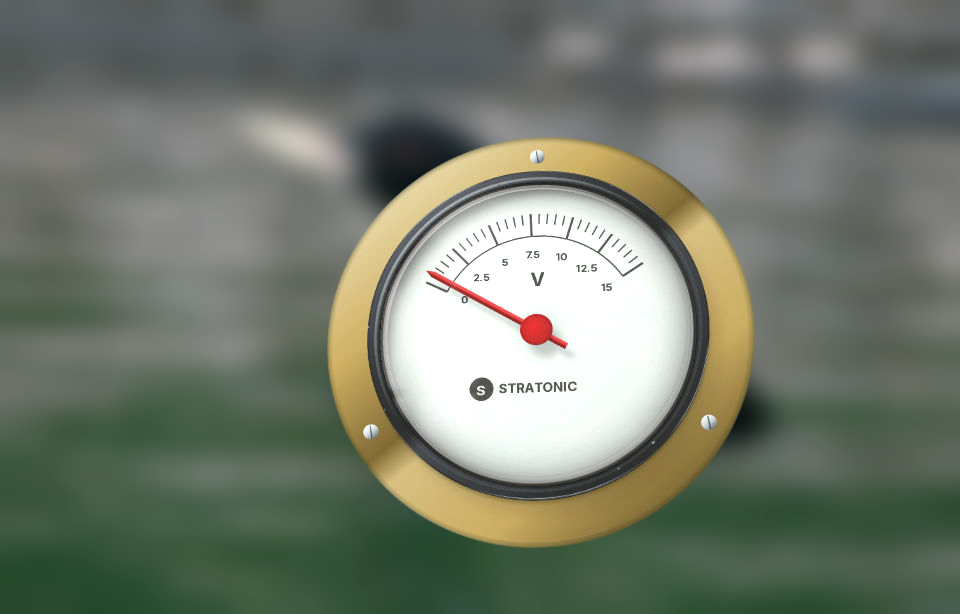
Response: 0.5 V
